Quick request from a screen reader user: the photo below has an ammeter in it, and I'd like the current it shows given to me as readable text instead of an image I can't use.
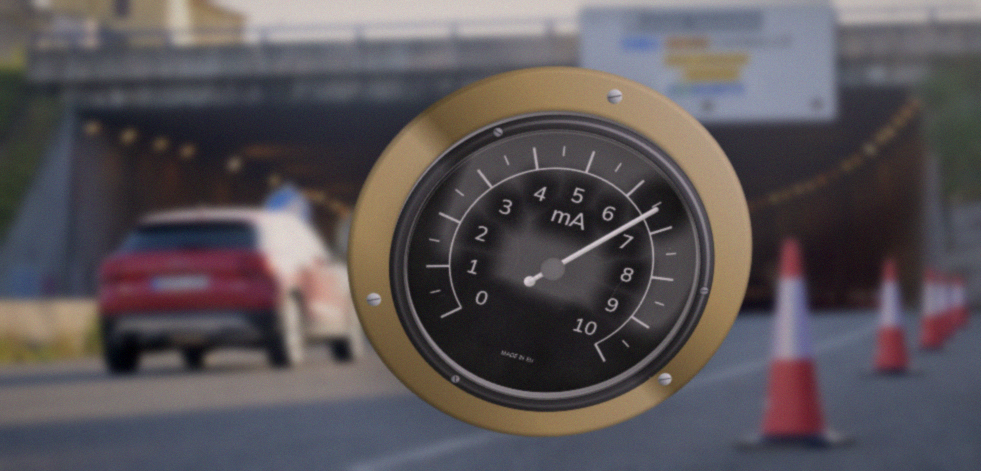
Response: 6.5 mA
